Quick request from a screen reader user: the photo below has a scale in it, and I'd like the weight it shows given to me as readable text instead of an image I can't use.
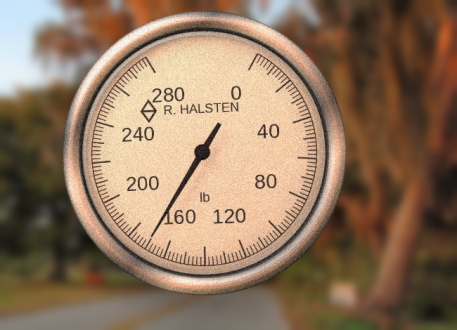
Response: 170 lb
